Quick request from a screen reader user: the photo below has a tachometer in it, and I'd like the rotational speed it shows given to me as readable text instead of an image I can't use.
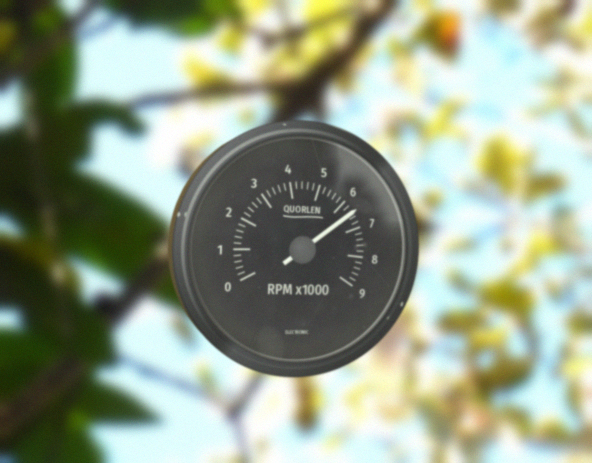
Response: 6400 rpm
